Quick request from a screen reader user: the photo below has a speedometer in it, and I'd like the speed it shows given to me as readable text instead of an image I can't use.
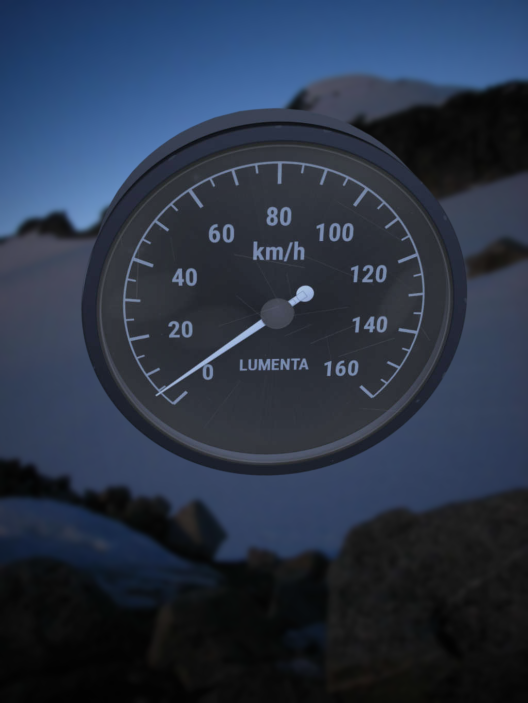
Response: 5 km/h
